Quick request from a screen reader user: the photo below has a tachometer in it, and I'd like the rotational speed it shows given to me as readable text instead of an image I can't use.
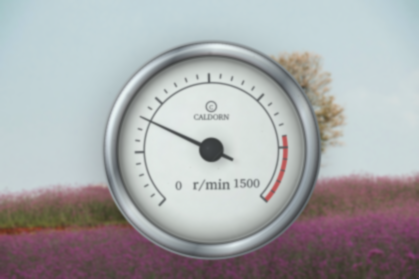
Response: 400 rpm
